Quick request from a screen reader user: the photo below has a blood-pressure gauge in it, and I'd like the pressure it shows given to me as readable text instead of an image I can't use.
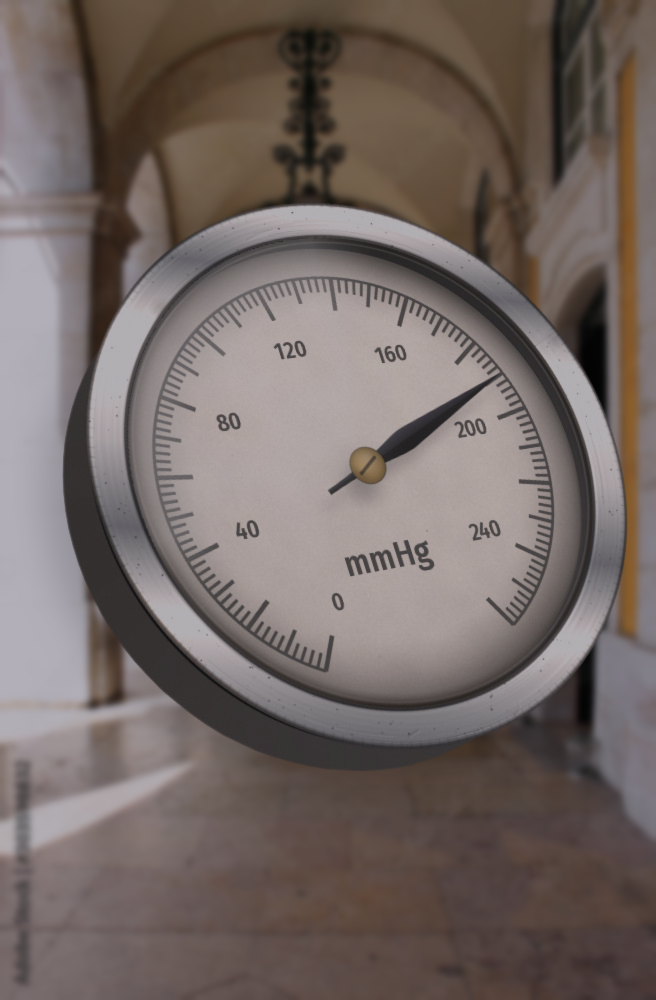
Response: 190 mmHg
